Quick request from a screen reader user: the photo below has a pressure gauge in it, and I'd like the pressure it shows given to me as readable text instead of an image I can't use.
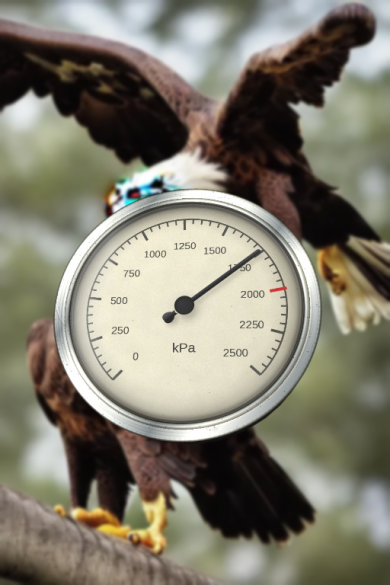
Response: 1750 kPa
